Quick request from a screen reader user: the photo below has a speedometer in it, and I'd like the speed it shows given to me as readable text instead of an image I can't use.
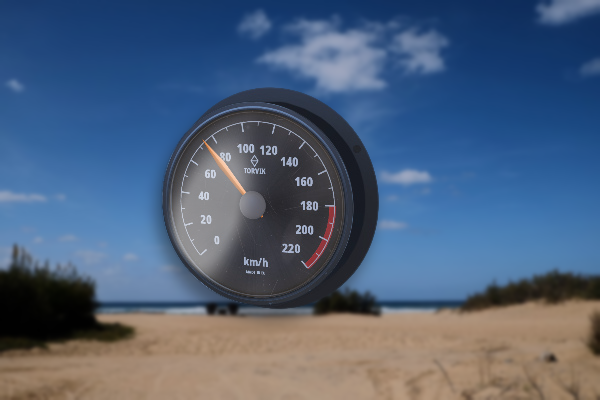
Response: 75 km/h
